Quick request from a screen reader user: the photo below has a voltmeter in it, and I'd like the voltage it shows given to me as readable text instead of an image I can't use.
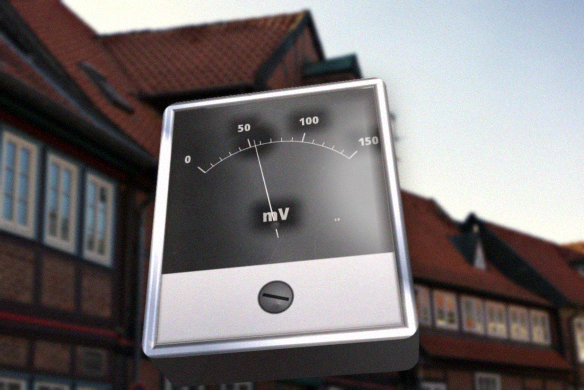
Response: 55 mV
